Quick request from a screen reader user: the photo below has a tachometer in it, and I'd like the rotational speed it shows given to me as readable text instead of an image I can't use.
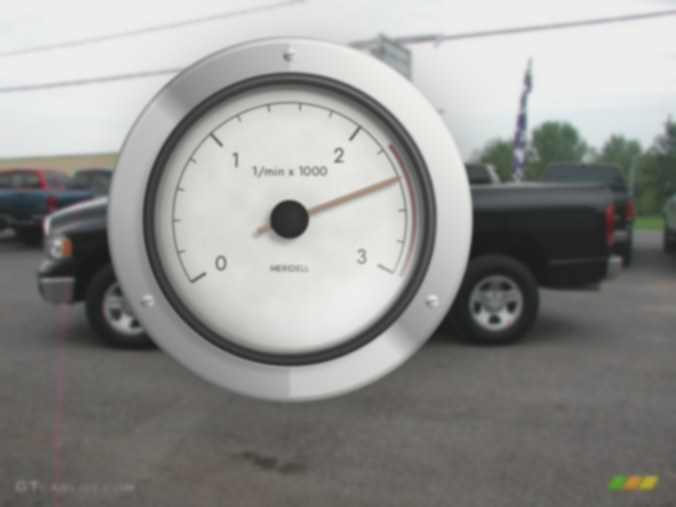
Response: 2400 rpm
